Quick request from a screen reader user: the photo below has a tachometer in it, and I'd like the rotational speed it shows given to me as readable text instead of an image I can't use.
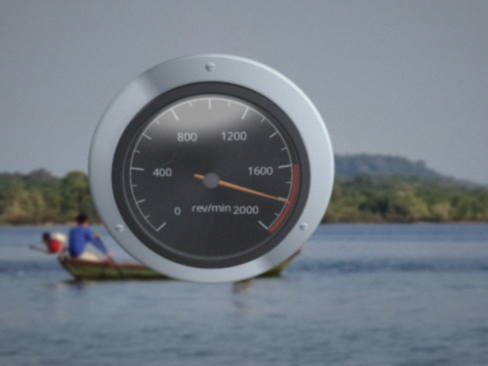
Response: 1800 rpm
